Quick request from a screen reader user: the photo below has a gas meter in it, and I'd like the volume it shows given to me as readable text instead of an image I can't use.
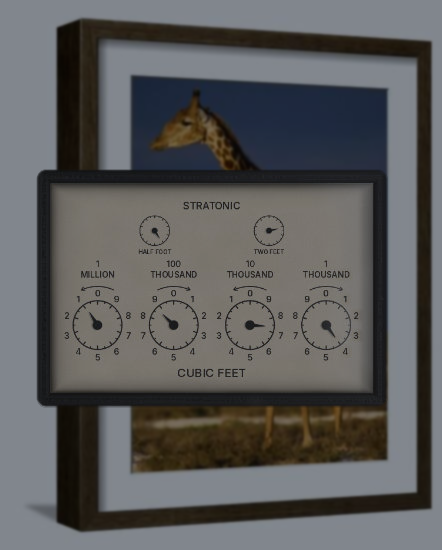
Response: 87400 ft³
